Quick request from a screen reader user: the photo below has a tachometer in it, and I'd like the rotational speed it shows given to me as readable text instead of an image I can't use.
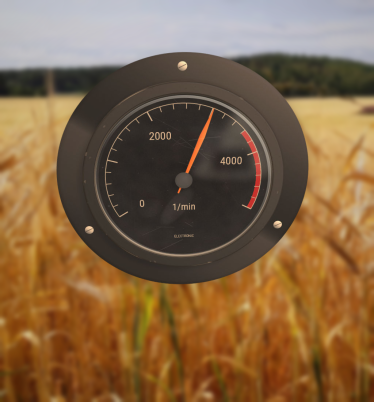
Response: 3000 rpm
